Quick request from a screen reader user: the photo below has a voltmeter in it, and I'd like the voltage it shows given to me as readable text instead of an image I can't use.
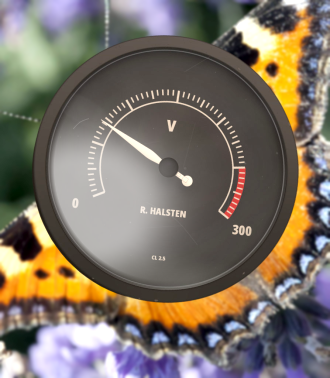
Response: 70 V
